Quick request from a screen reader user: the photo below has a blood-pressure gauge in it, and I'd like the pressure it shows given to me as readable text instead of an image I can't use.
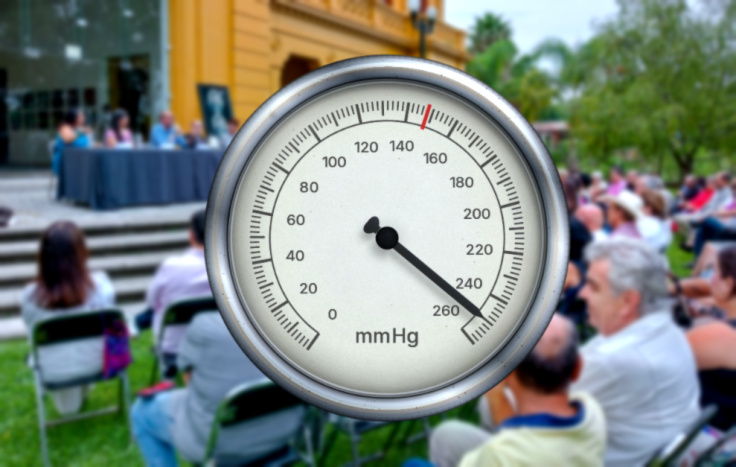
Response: 250 mmHg
